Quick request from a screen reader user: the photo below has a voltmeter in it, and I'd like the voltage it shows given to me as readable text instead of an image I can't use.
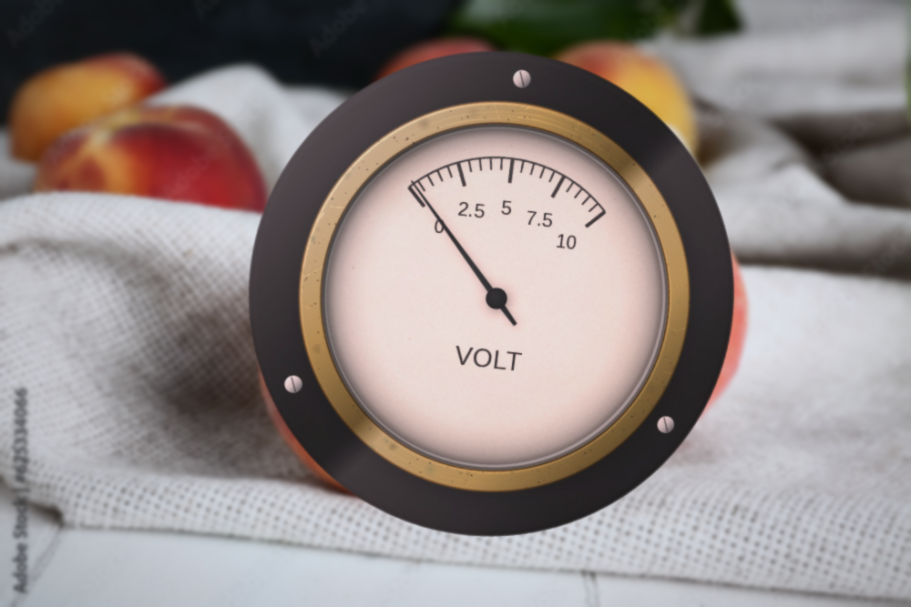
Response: 0.25 V
